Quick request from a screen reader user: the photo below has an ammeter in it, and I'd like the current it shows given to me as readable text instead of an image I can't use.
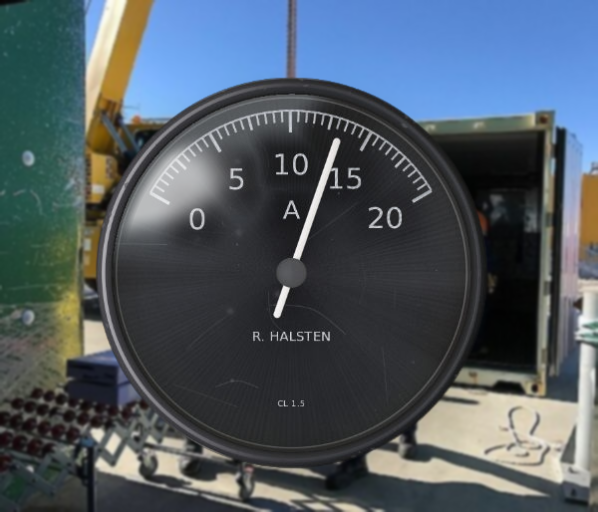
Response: 13.25 A
